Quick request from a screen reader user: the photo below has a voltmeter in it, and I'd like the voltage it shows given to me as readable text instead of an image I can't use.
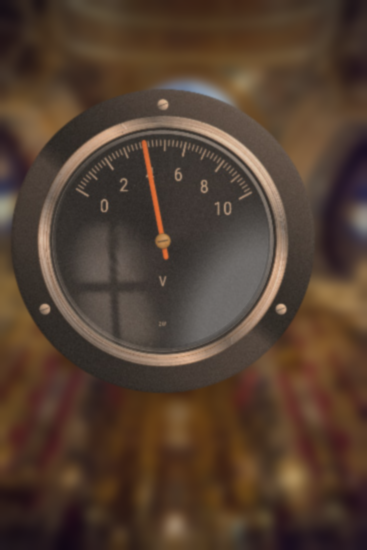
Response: 4 V
